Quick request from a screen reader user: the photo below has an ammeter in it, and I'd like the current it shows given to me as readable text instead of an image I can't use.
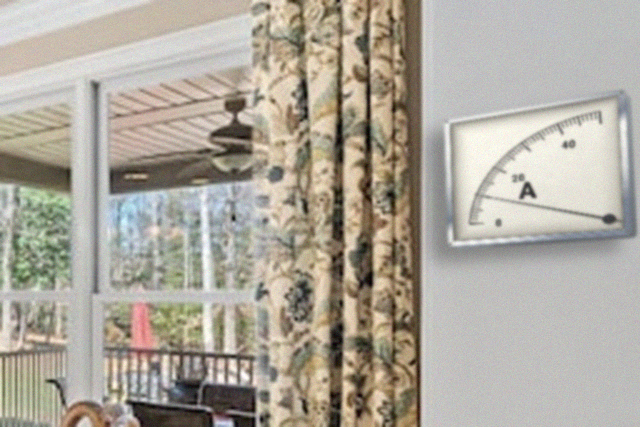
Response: 10 A
